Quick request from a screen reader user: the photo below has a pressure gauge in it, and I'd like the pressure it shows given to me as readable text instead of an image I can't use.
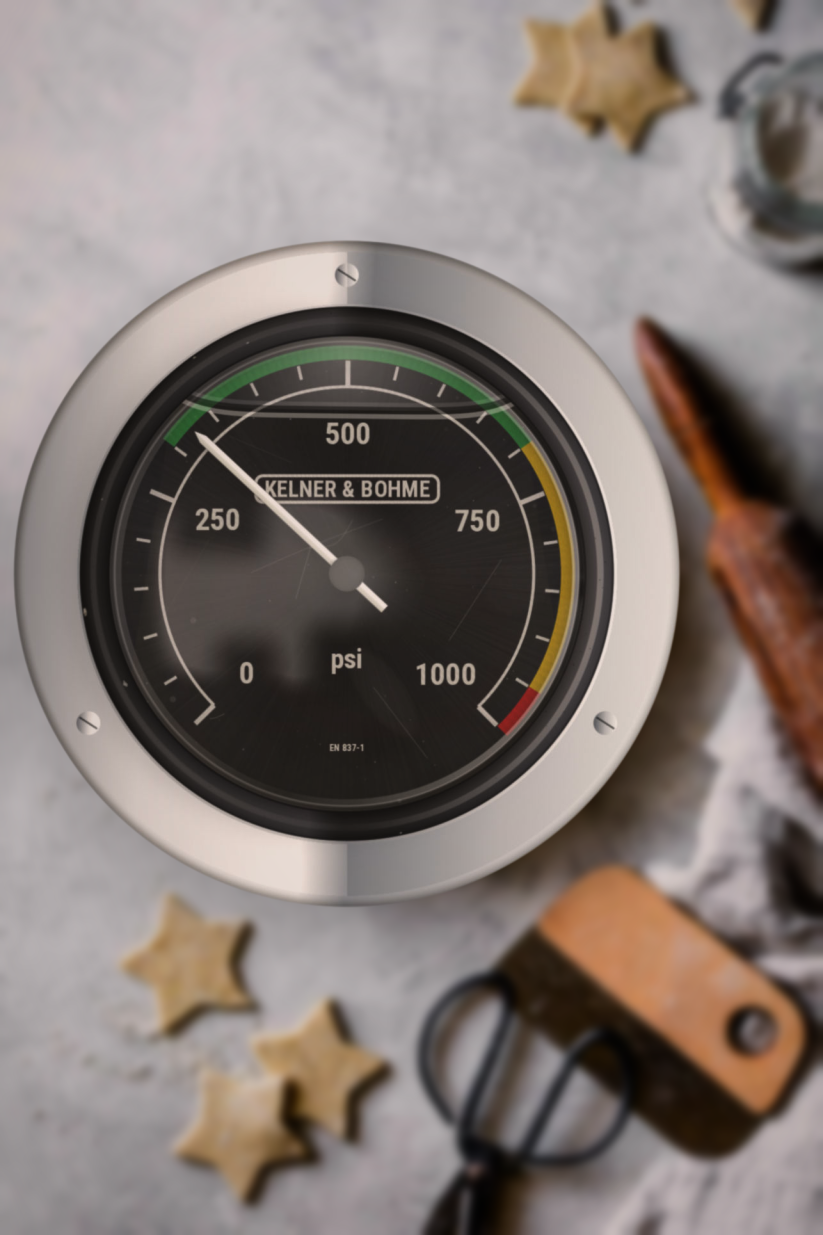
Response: 325 psi
